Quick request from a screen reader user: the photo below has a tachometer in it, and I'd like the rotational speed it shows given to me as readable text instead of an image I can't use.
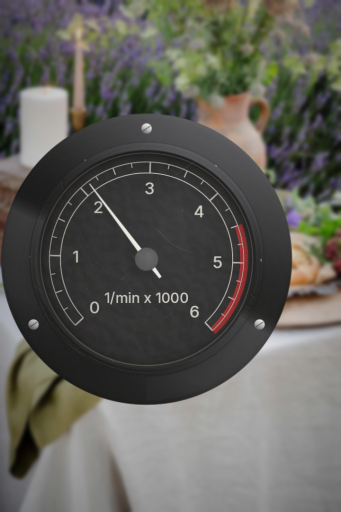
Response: 2125 rpm
